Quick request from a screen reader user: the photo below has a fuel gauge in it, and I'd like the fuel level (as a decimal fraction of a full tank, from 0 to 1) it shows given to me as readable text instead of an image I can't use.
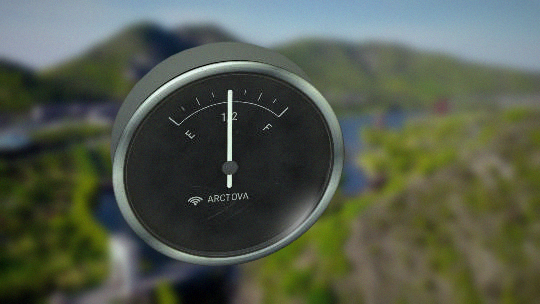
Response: 0.5
